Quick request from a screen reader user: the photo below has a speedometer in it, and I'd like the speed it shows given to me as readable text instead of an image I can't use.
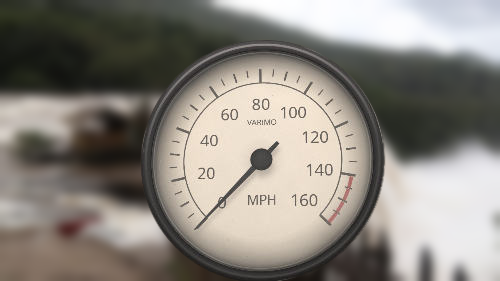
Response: 0 mph
